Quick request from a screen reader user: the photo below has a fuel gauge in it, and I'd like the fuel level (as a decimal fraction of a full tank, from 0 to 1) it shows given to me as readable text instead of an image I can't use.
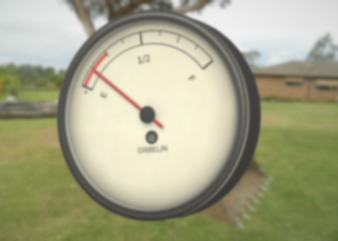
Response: 0.125
